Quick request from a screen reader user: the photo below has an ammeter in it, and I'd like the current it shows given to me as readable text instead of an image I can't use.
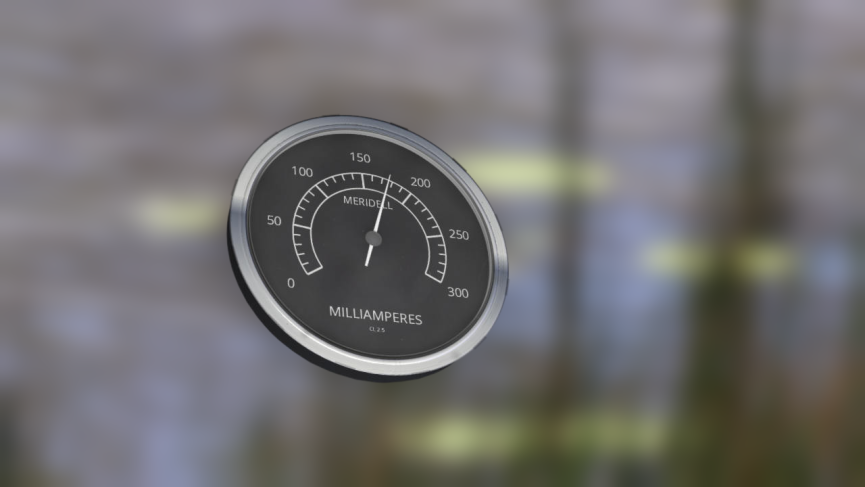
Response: 175 mA
